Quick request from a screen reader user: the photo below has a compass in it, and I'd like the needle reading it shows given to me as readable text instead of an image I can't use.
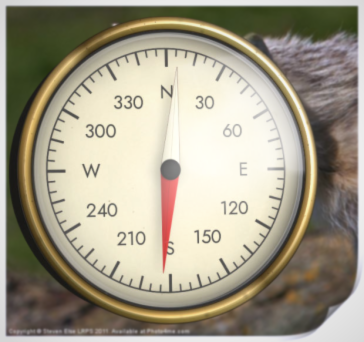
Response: 185 °
